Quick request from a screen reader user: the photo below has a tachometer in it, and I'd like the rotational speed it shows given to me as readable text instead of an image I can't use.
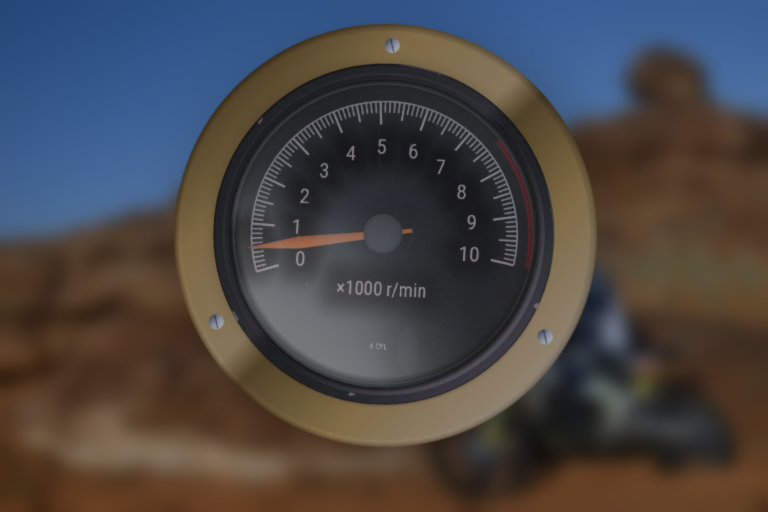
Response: 500 rpm
